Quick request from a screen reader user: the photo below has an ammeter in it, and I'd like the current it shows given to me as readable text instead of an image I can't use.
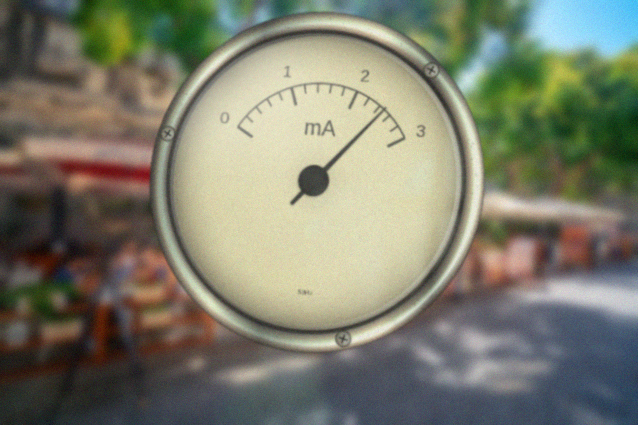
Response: 2.5 mA
